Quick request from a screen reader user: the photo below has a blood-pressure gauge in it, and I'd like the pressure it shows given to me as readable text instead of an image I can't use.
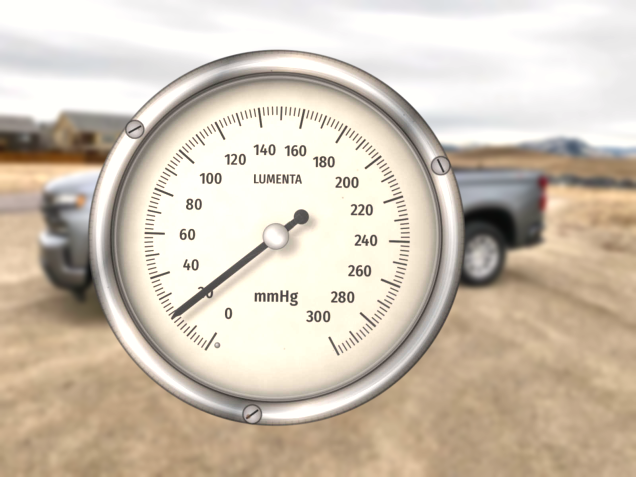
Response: 20 mmHg
